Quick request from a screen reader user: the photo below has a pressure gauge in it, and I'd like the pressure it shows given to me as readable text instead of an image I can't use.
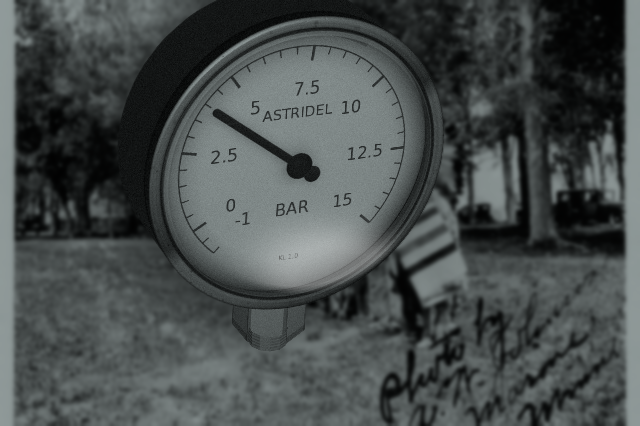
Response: 4 bar
